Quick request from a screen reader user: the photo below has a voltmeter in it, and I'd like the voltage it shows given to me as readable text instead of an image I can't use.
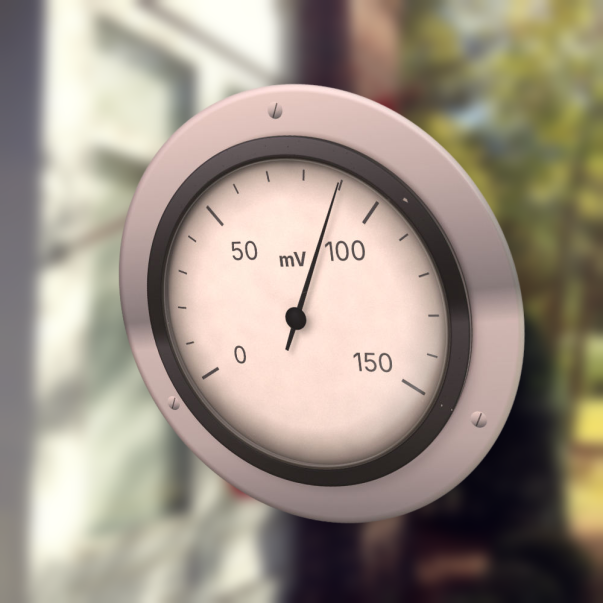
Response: 90 mV
